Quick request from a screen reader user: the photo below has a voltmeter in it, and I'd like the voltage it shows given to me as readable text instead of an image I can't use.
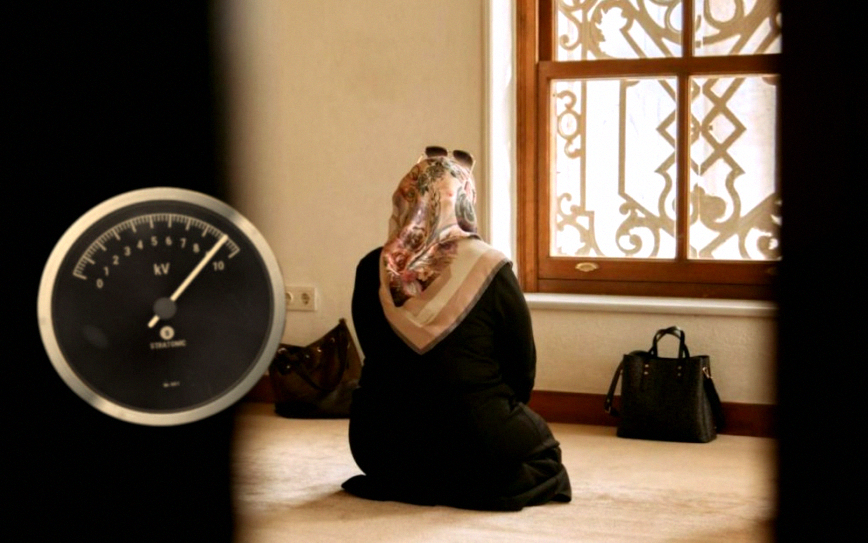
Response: 9 kV
